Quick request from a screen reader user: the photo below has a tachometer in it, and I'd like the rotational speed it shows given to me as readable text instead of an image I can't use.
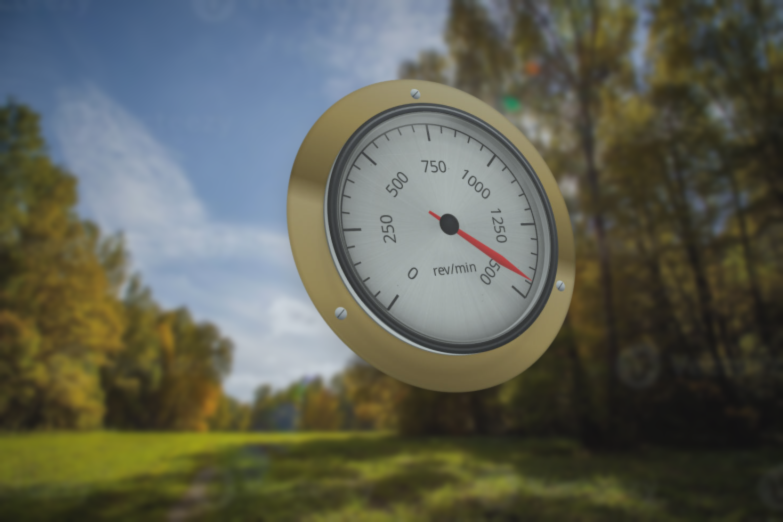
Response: 1450 rpm
